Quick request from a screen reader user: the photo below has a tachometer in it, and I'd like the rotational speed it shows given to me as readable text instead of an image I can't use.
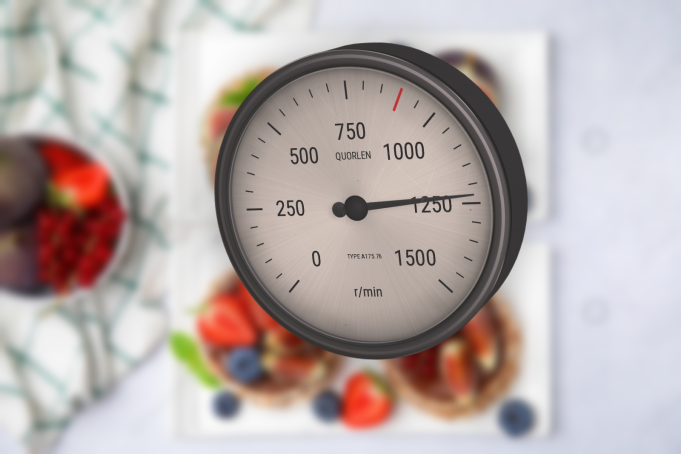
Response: 1225 rpm
